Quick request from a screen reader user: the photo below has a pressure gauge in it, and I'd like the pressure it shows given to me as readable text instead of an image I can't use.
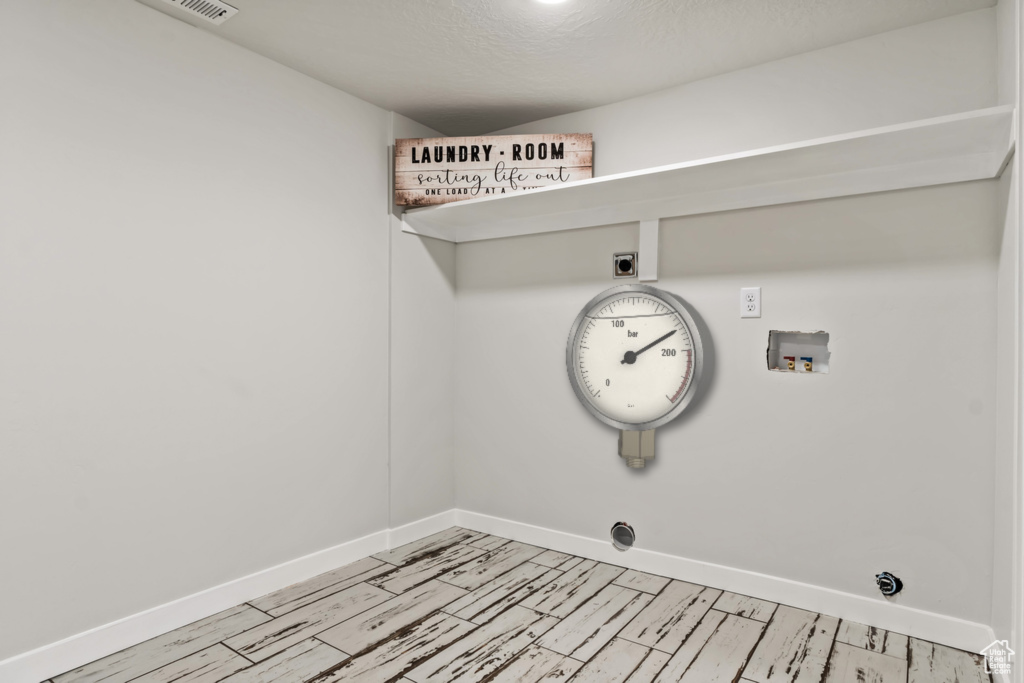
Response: 180 bar
